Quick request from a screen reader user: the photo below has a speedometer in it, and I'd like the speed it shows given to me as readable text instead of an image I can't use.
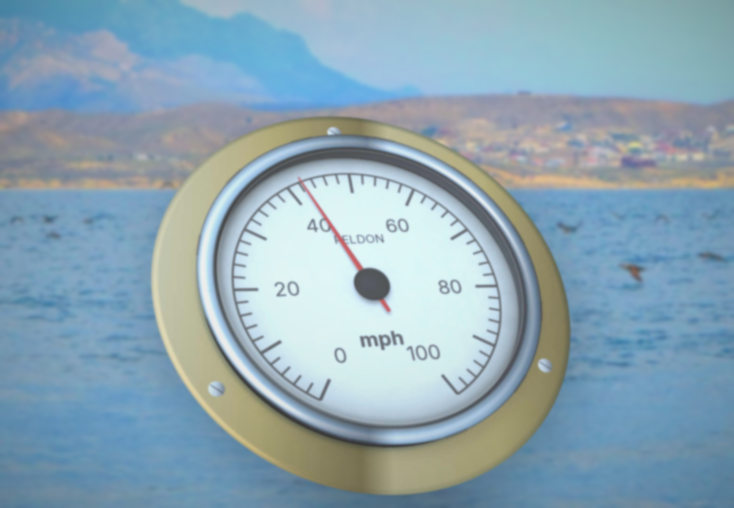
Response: 42 mph
